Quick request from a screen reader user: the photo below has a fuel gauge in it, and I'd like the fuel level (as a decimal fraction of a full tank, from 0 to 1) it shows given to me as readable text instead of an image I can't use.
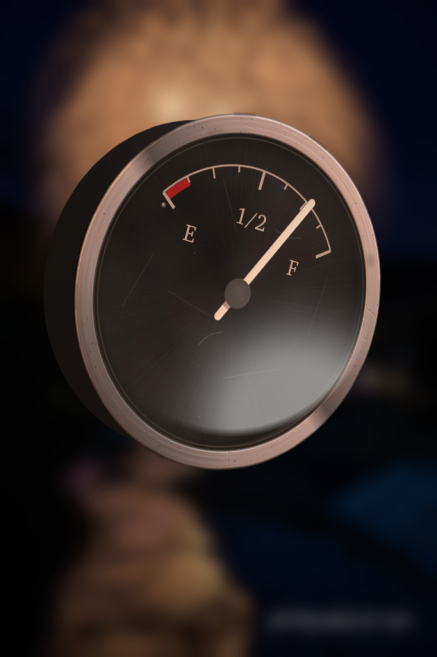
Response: 0.75
